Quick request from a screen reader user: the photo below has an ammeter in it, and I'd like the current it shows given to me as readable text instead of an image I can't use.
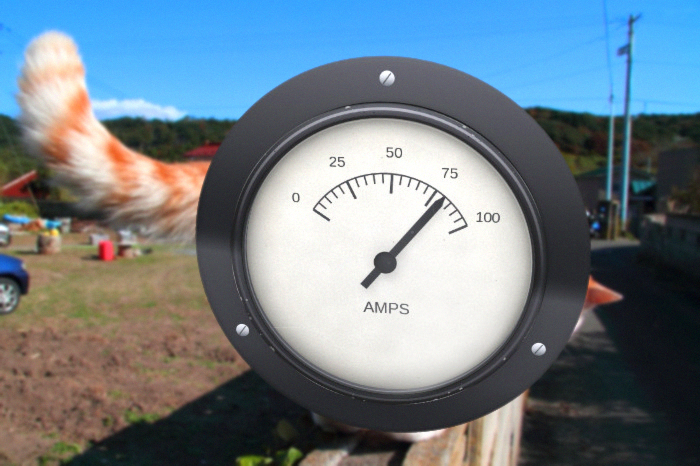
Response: 80 A
